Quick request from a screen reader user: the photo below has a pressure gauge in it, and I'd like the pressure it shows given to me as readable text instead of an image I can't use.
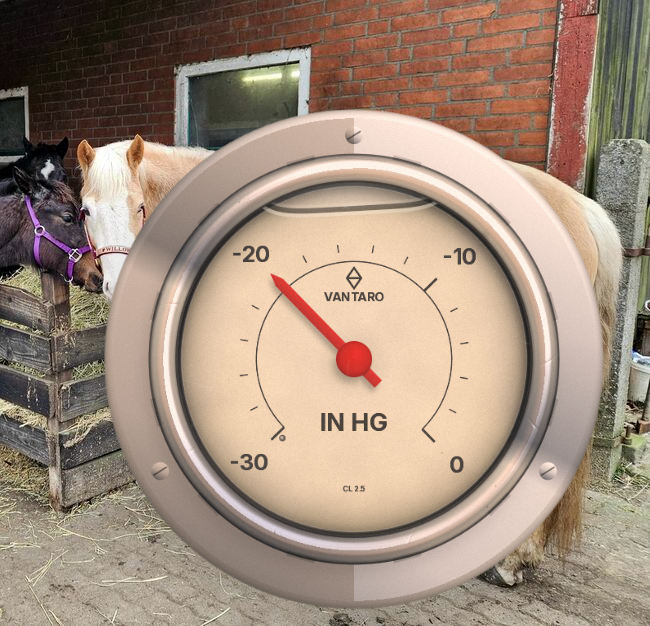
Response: -20 inHg
